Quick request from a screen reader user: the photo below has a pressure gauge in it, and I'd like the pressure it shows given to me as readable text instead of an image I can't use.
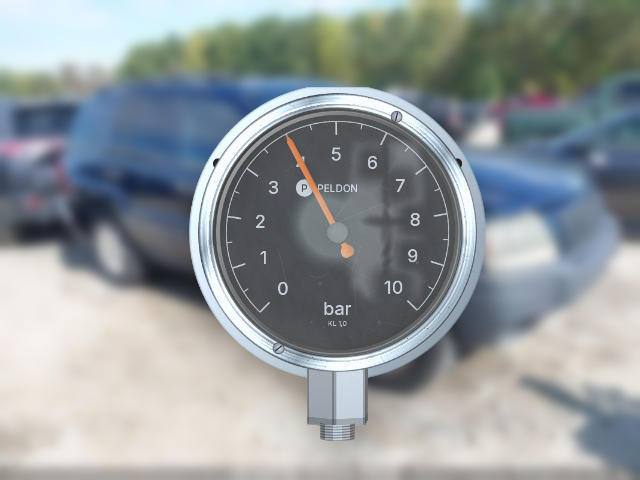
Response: 4 bar
